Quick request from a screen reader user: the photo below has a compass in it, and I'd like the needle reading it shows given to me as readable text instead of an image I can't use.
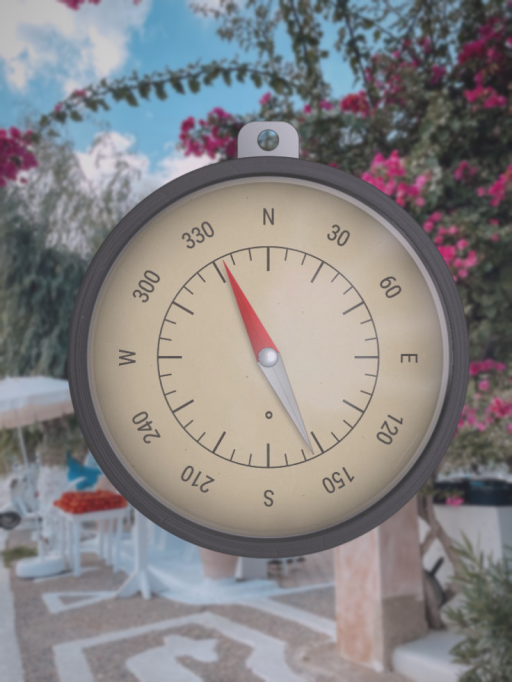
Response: 335 °
